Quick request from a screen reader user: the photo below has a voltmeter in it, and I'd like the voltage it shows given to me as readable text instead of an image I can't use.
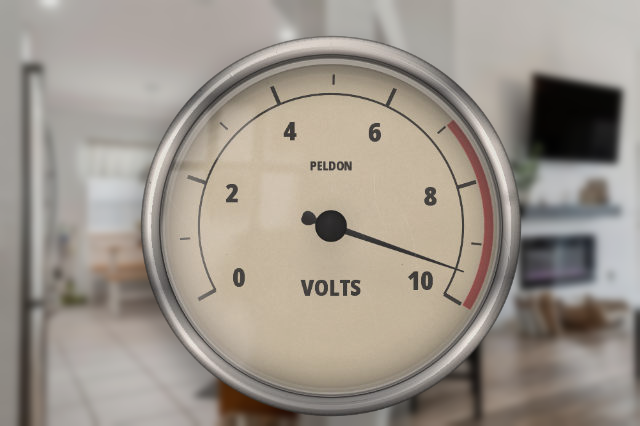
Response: 9.5 V
